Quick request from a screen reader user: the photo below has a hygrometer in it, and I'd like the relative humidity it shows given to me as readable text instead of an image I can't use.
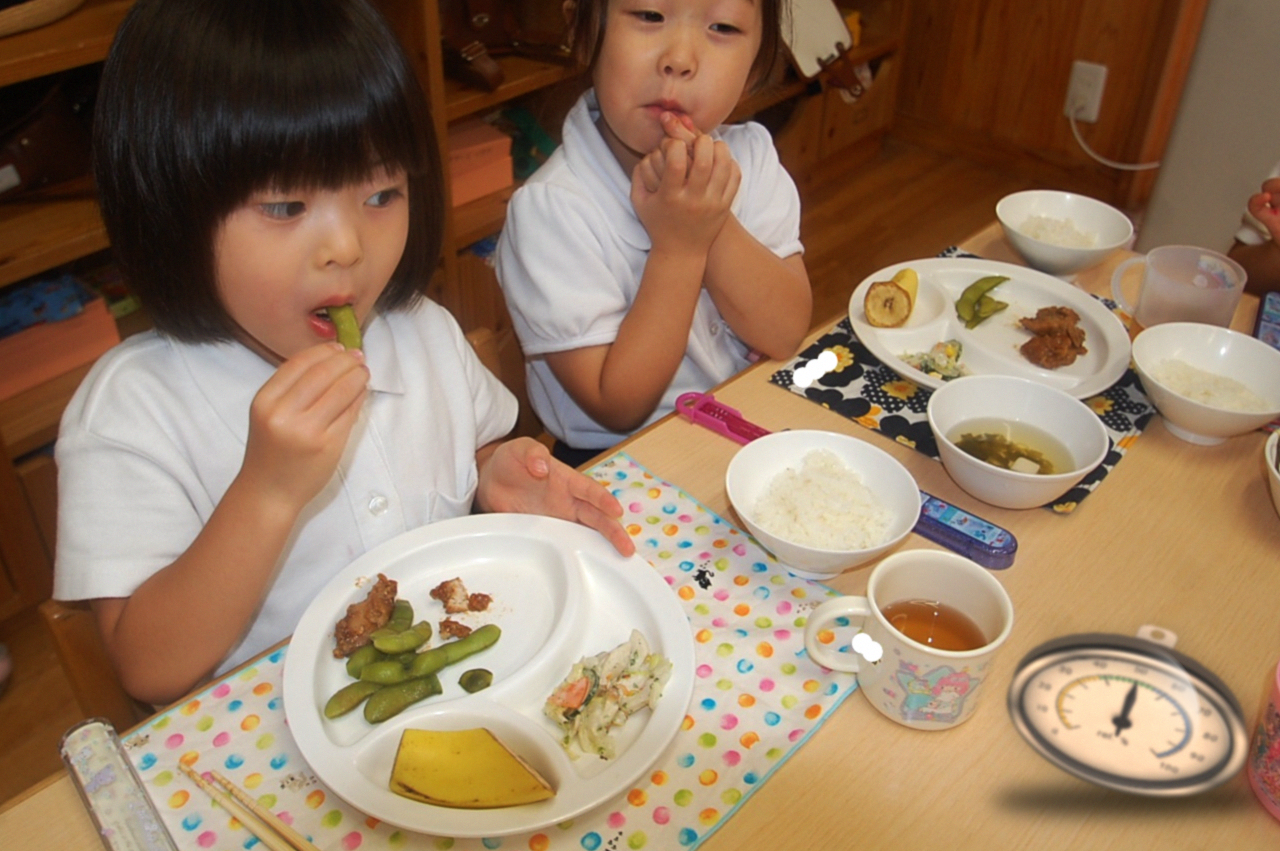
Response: 50 %
